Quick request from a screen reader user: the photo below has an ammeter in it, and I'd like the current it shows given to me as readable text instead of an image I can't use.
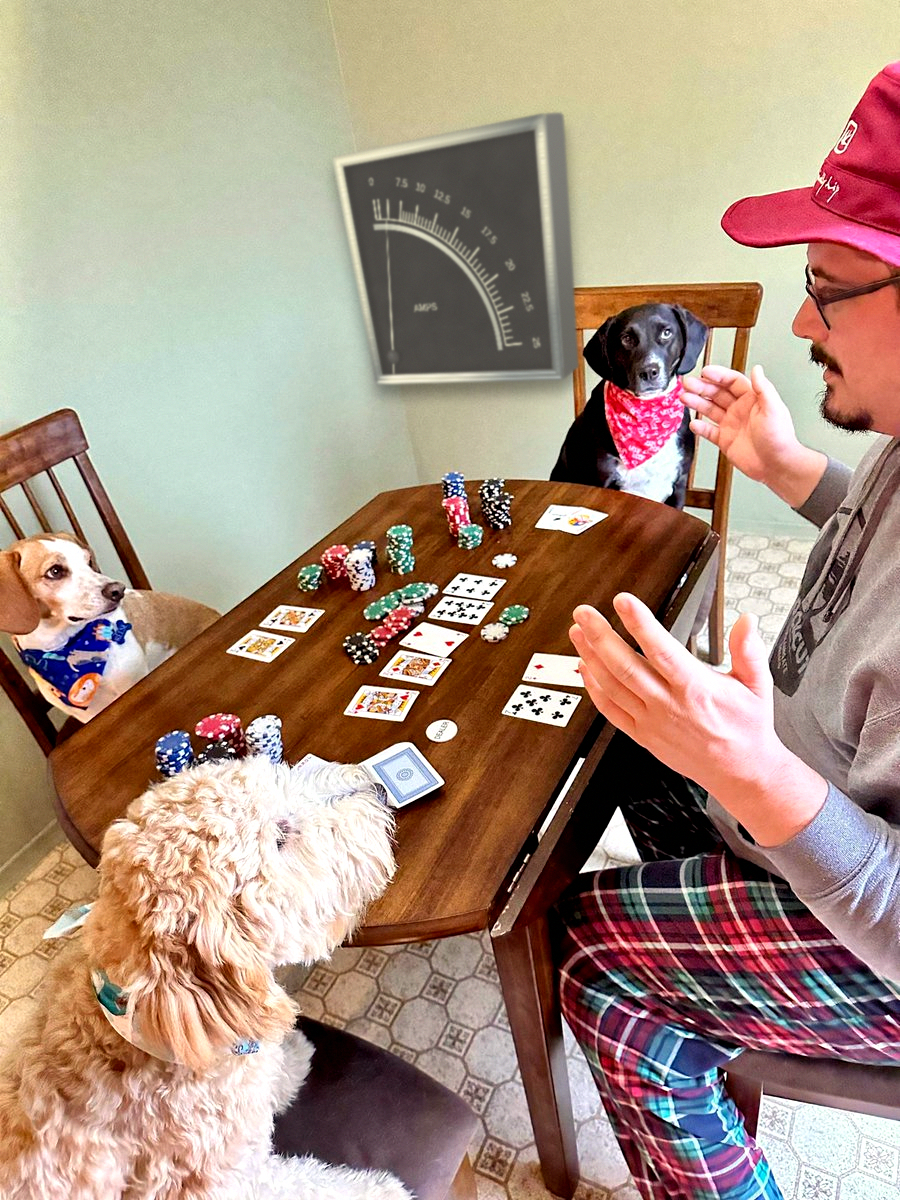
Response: 5 A
